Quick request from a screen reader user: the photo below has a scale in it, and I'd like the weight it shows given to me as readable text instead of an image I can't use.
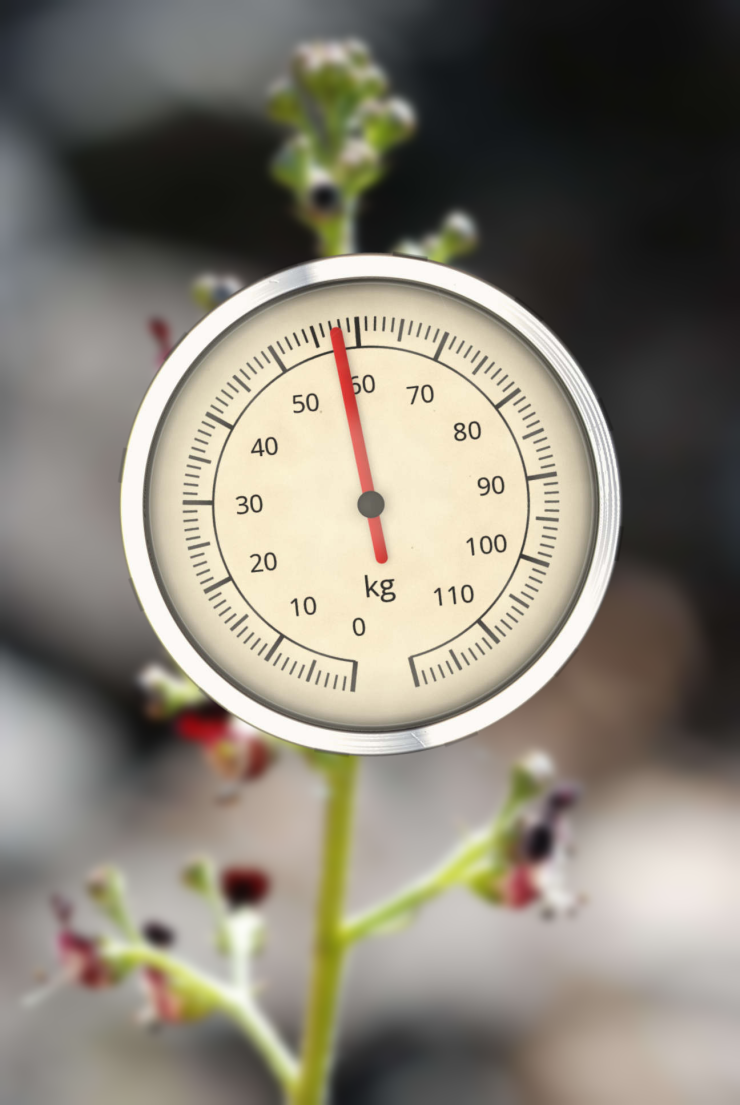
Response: 57.5 kg
